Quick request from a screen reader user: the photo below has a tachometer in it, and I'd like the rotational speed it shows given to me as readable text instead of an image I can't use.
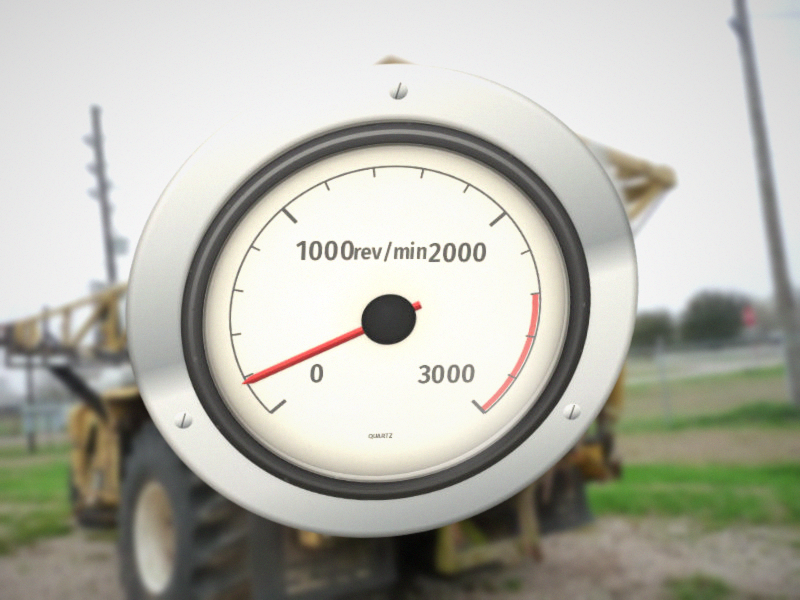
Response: 200 rpm
